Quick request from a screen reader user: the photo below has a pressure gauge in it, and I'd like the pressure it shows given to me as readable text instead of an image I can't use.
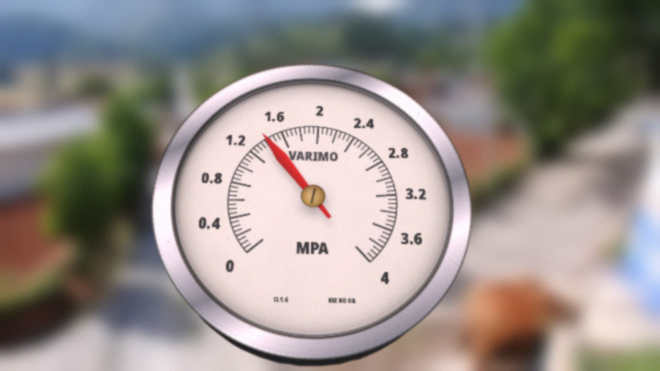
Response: 1.4 MPa
